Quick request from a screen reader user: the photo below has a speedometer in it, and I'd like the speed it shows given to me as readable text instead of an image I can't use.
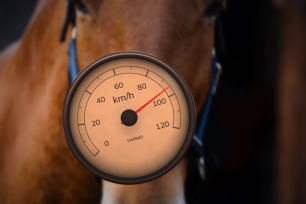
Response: 95 km/h
